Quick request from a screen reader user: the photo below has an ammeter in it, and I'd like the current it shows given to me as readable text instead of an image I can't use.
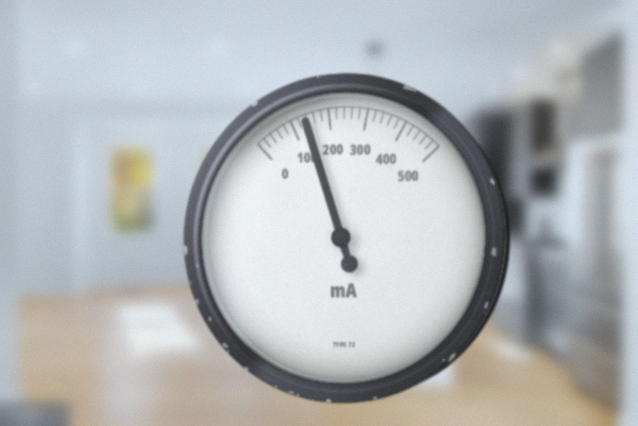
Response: 140 mA
